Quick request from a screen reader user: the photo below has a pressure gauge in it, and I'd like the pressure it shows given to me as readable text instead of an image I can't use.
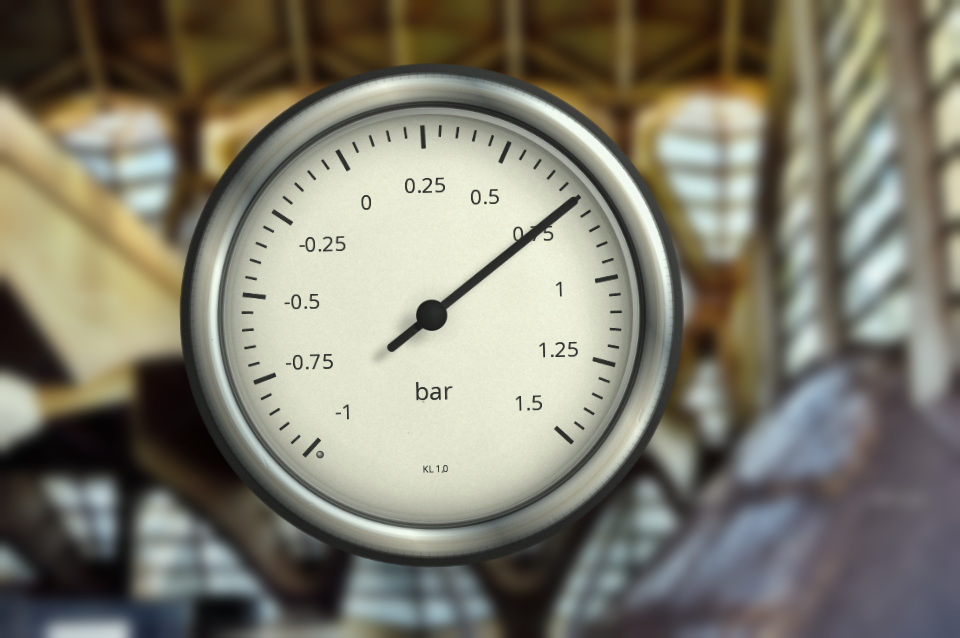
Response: 0.75 bar
